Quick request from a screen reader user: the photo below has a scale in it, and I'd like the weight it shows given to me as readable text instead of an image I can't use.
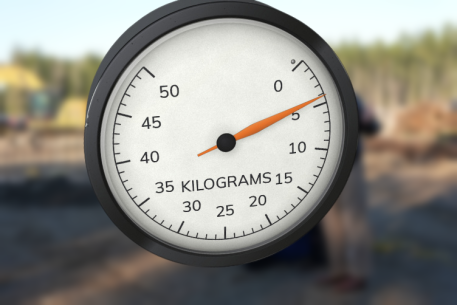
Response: 4 kg
